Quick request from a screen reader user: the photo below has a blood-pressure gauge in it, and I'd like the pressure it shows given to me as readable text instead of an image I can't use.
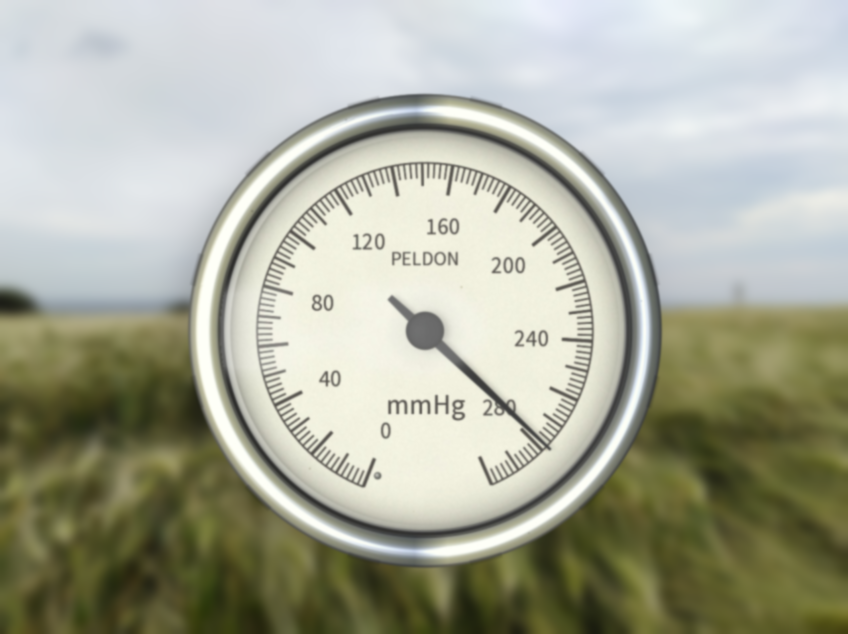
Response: 278 mmHg
